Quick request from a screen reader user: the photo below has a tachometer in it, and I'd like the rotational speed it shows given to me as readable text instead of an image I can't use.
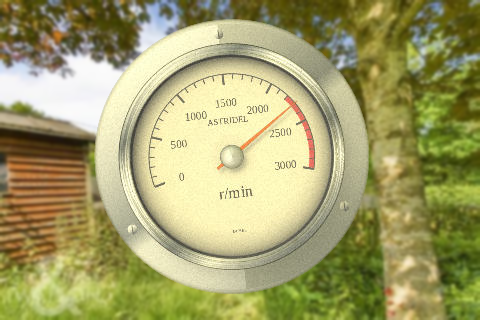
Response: 2300 rpm
